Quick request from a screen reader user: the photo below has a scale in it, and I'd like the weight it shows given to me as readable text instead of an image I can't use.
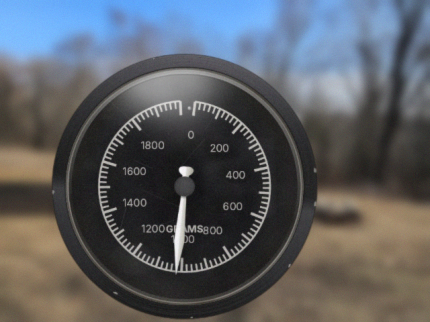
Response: 1020 g
